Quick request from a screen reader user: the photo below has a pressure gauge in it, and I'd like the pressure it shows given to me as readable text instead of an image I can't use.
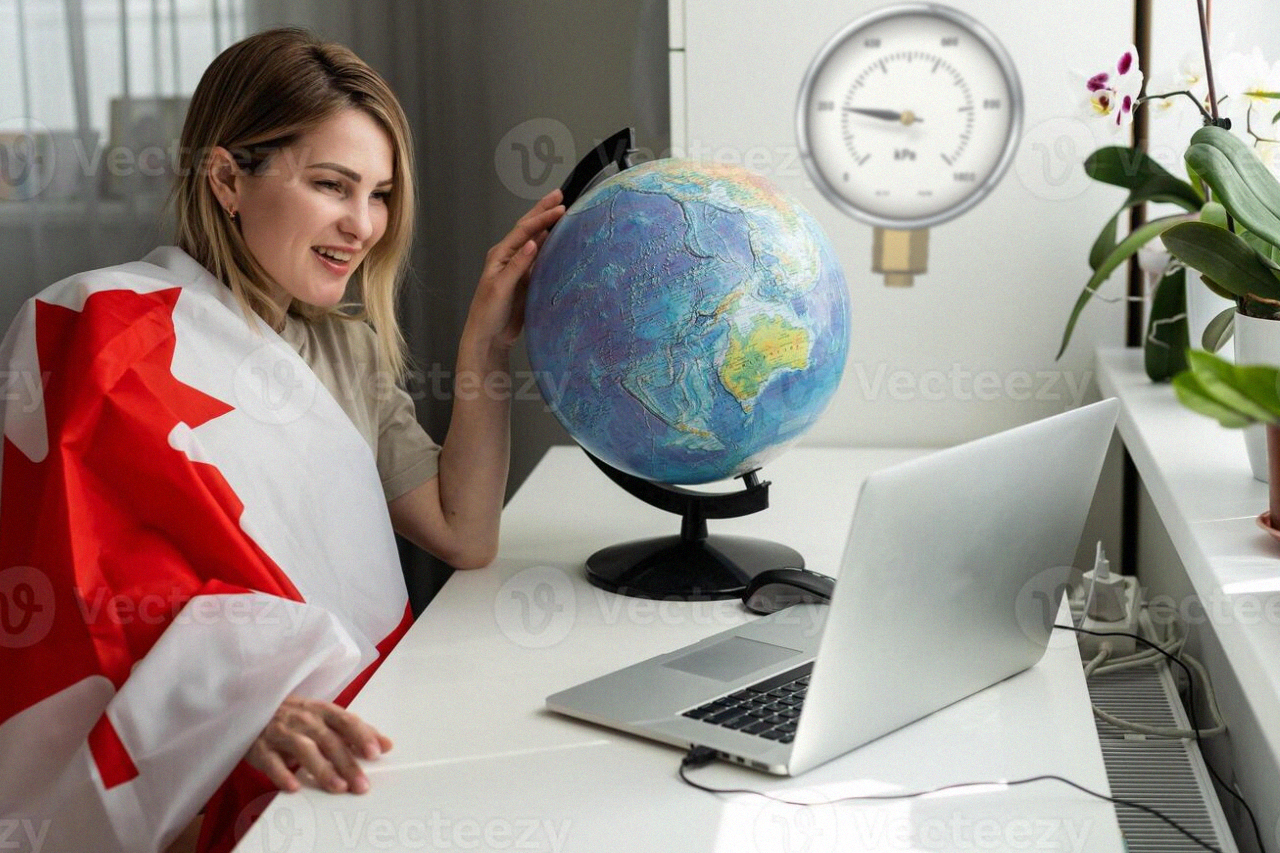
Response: 200 kPa
